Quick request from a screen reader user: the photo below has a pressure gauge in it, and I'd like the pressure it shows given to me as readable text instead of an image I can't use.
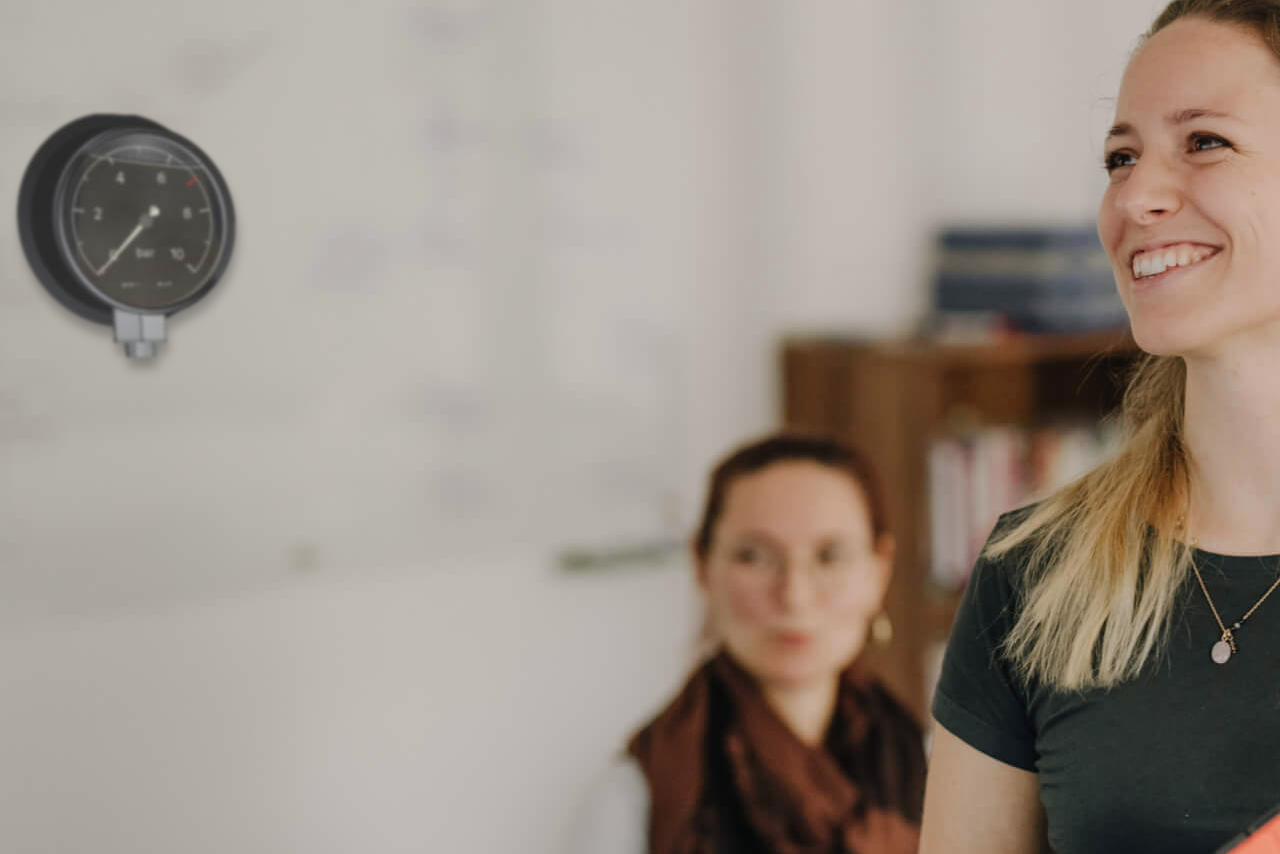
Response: 0 bar
